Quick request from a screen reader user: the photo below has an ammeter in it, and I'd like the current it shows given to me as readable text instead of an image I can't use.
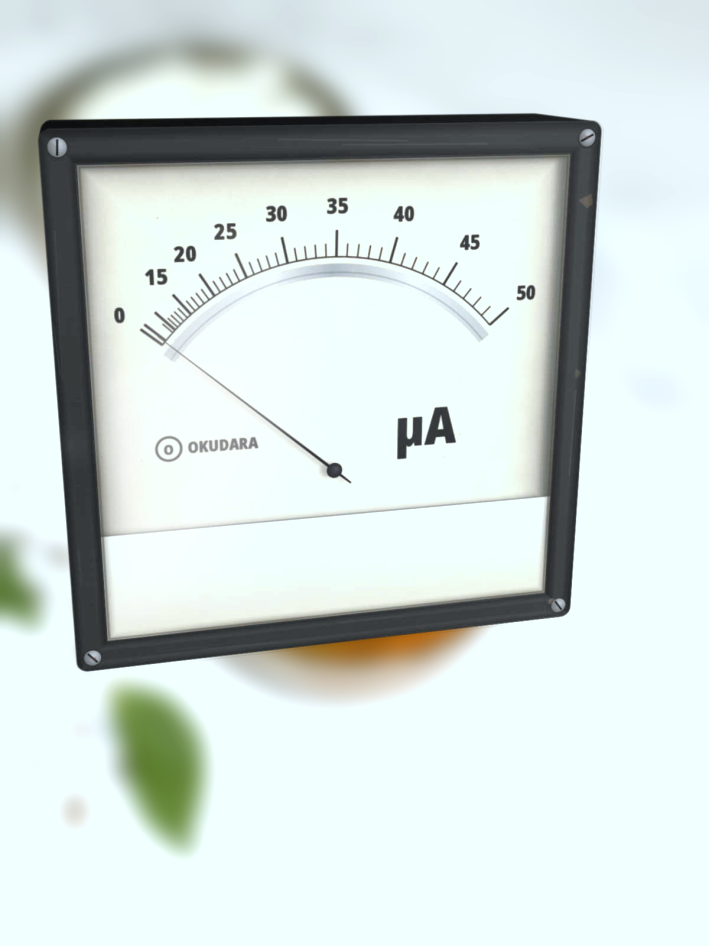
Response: 5 µA
